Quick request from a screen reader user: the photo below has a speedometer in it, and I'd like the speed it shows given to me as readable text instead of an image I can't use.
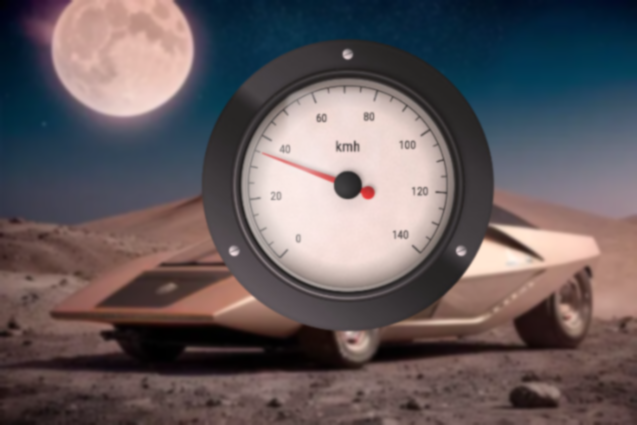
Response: 35 km/h
